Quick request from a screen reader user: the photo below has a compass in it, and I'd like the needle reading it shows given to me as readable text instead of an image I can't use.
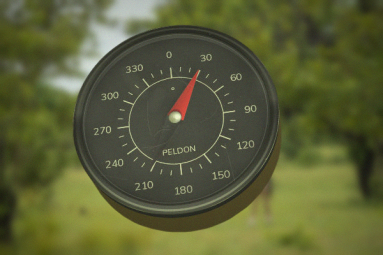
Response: 30 °
